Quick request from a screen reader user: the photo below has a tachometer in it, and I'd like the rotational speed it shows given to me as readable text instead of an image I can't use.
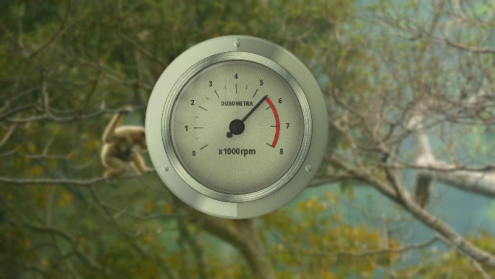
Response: 5500 rpm
